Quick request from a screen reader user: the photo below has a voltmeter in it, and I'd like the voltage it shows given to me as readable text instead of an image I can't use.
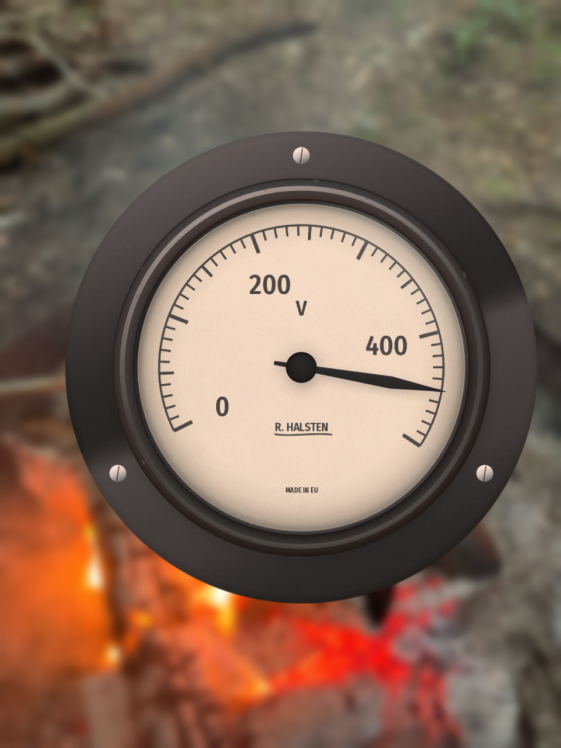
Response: 450 V
